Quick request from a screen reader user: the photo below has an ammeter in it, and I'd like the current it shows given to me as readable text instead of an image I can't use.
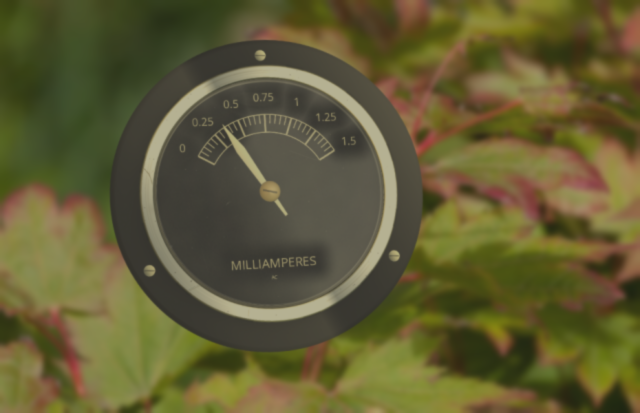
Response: 0.35 mA
